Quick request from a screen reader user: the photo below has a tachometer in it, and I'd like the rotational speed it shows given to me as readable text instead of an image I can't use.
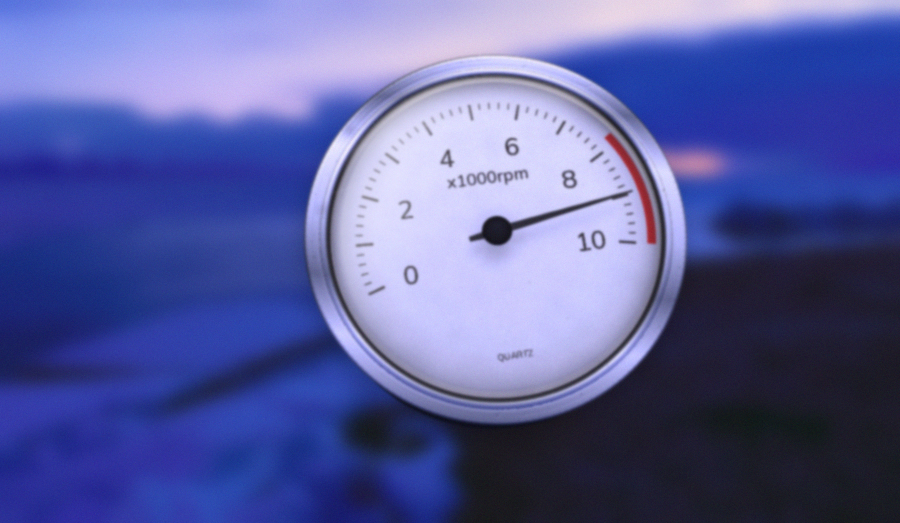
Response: 9000 rpm
